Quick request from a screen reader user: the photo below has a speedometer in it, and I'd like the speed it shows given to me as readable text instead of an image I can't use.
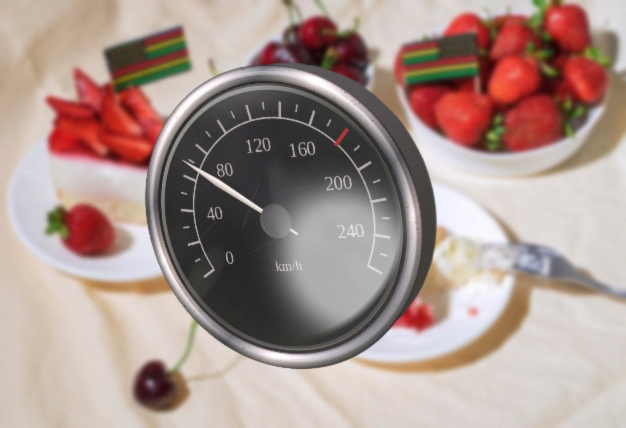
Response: 70 km/h
